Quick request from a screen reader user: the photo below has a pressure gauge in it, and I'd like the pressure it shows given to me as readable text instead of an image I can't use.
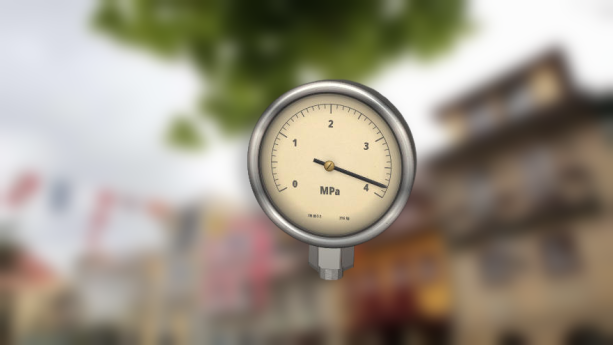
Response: 3.8 MPa
